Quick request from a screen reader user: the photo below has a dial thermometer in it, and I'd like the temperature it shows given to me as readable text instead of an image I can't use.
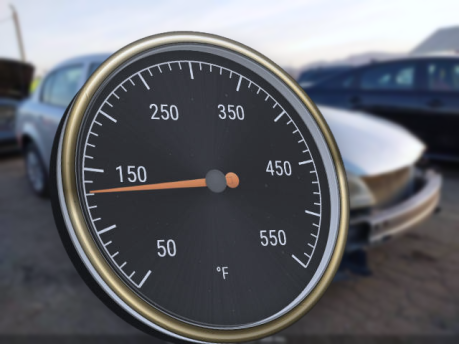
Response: 130 °F
